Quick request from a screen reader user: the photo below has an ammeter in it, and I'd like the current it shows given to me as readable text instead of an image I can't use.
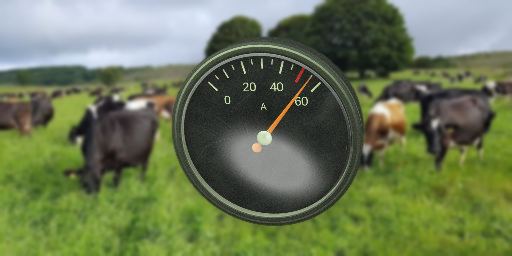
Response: 55 A
